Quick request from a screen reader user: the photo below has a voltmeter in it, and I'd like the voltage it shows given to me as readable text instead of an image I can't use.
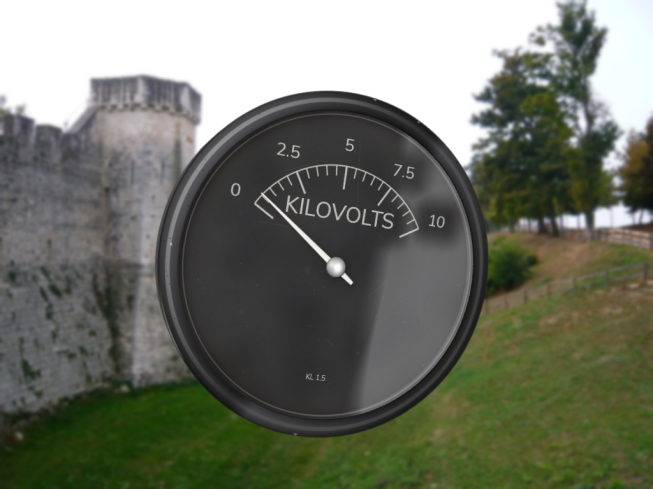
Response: 0.5 kV
